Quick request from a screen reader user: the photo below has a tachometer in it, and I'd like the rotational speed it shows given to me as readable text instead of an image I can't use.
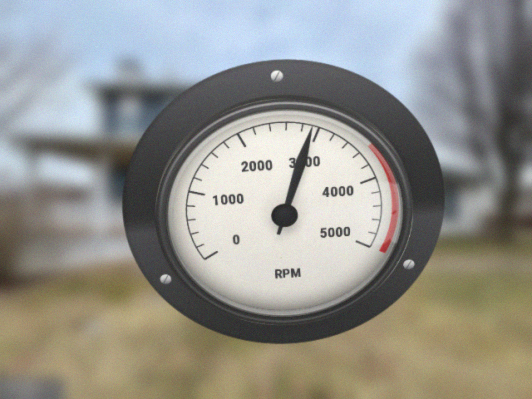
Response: 2900 rpm
